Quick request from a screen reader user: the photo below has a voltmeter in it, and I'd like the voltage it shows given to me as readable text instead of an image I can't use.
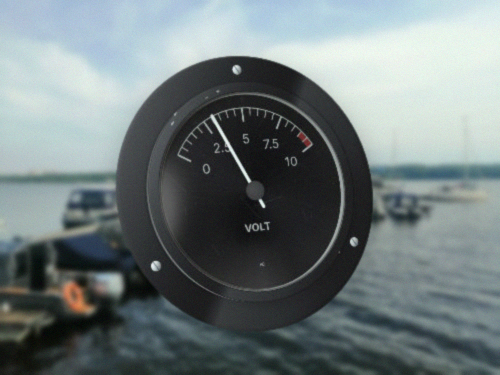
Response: 3 V
